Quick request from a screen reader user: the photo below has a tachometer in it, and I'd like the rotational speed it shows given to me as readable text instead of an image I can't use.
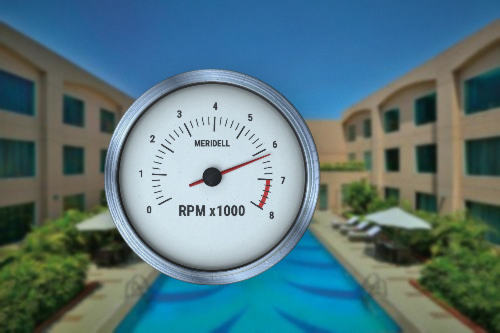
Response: 6200 rpm
